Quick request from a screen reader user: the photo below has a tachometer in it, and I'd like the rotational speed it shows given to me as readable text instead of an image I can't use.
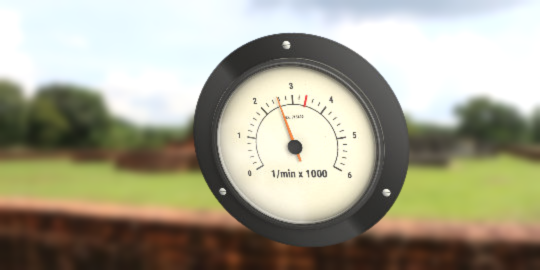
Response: 2600 rpm
